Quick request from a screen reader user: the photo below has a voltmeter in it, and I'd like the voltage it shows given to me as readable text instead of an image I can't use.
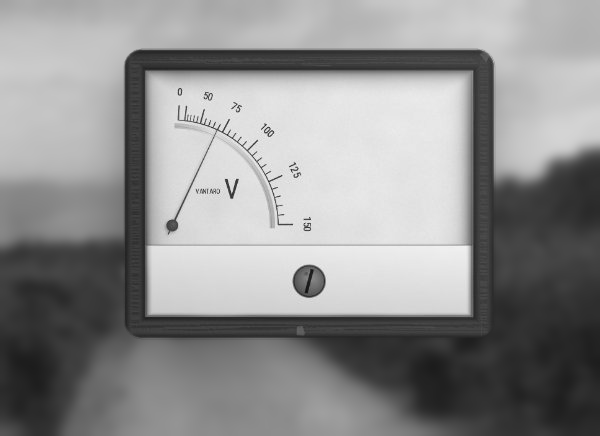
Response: 70 V
